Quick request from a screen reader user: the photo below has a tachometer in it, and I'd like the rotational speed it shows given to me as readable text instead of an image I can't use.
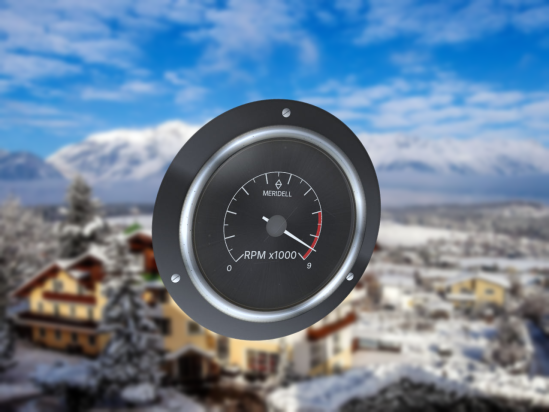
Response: 8500 rpm
